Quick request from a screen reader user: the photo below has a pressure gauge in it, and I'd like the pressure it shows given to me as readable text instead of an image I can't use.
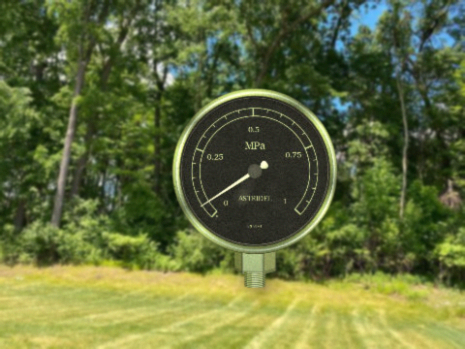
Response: 0.05 MPa
